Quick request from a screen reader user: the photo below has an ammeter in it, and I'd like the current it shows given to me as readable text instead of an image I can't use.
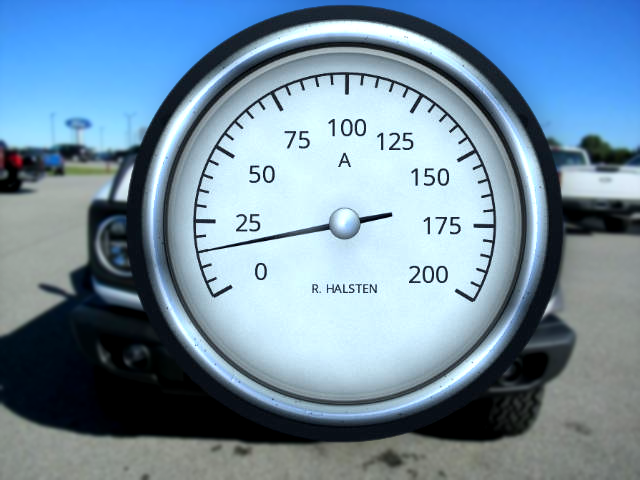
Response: 15 A
